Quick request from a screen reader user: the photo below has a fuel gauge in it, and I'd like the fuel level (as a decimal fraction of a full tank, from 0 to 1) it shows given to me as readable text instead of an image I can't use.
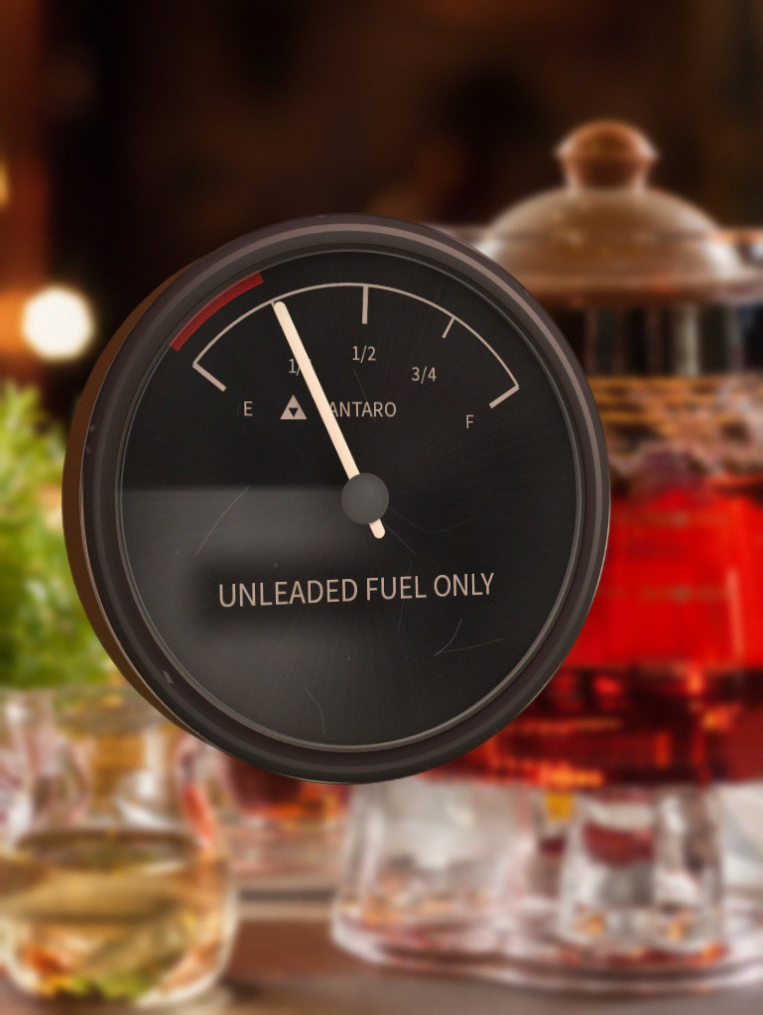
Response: 0.25
